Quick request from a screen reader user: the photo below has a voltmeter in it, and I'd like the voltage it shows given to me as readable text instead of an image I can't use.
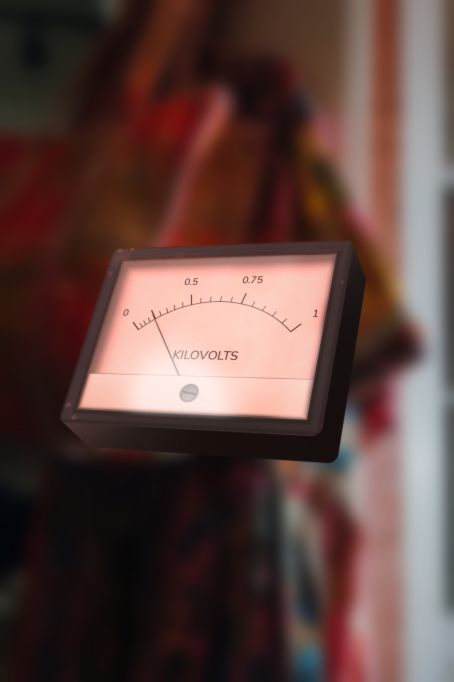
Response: 0.25 kV
